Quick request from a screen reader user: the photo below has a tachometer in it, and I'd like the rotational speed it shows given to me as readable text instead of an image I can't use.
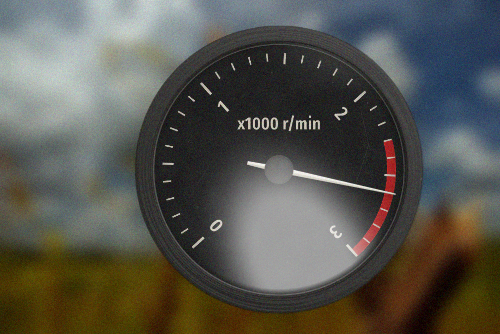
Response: 2600 rpm
